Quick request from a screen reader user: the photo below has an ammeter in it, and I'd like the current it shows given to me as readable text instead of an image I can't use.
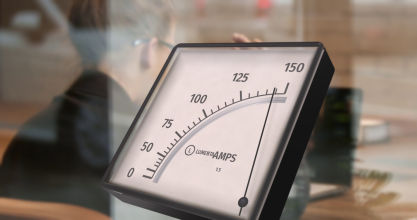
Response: 145 A
